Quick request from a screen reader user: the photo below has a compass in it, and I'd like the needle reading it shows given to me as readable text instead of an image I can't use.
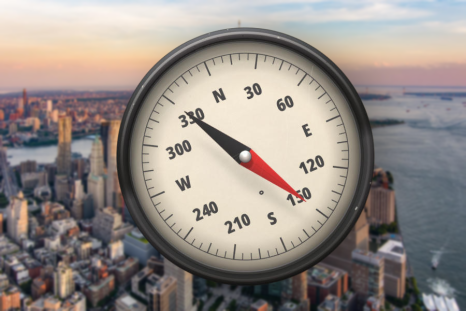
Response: 150 °
